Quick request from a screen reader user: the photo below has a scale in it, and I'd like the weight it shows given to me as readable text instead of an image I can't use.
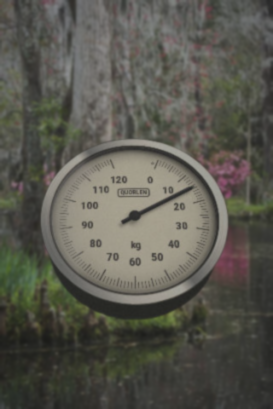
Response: 15 kg
